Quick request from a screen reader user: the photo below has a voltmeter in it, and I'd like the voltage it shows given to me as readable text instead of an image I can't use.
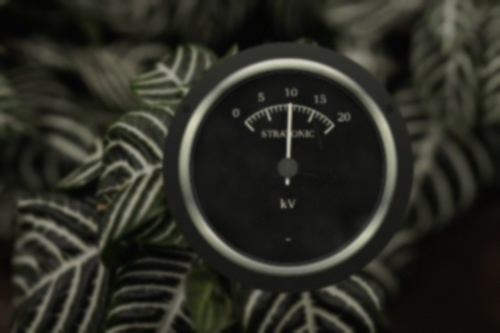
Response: 10 kV
